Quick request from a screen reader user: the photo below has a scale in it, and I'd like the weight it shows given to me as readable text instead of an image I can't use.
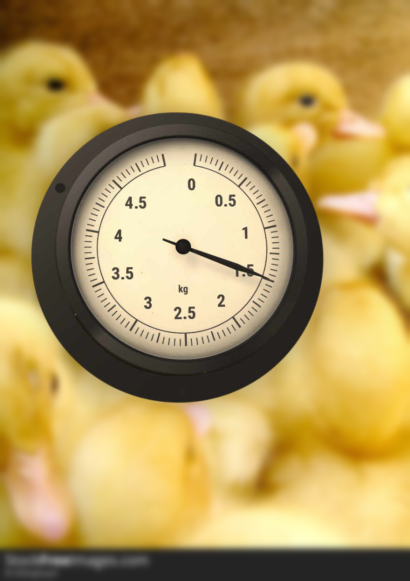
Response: 1.5 kg
